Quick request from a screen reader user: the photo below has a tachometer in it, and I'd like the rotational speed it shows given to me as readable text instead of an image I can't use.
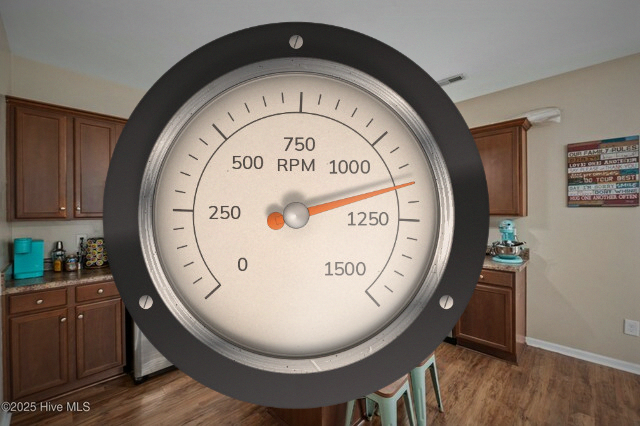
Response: 1150 rpm
